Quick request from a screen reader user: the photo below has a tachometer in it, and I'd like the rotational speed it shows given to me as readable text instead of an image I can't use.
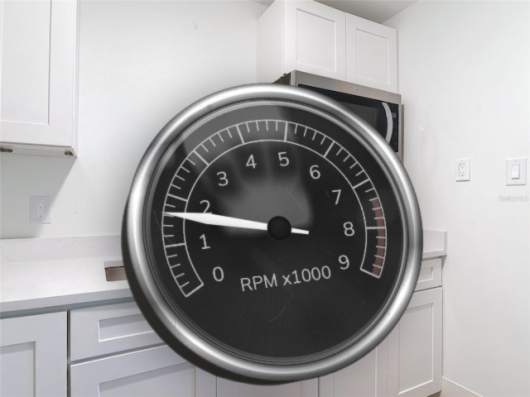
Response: 1600 rpm
